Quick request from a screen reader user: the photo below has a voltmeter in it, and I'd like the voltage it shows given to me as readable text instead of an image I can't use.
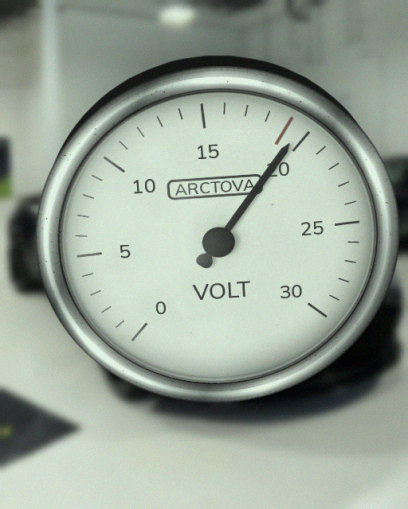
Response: 19.5 V
